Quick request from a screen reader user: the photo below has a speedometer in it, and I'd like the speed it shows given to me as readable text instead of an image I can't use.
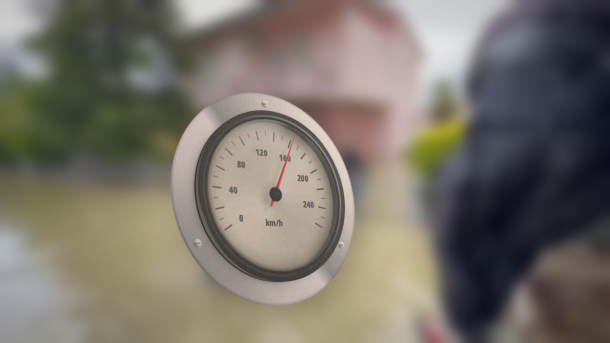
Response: 160 km/h
